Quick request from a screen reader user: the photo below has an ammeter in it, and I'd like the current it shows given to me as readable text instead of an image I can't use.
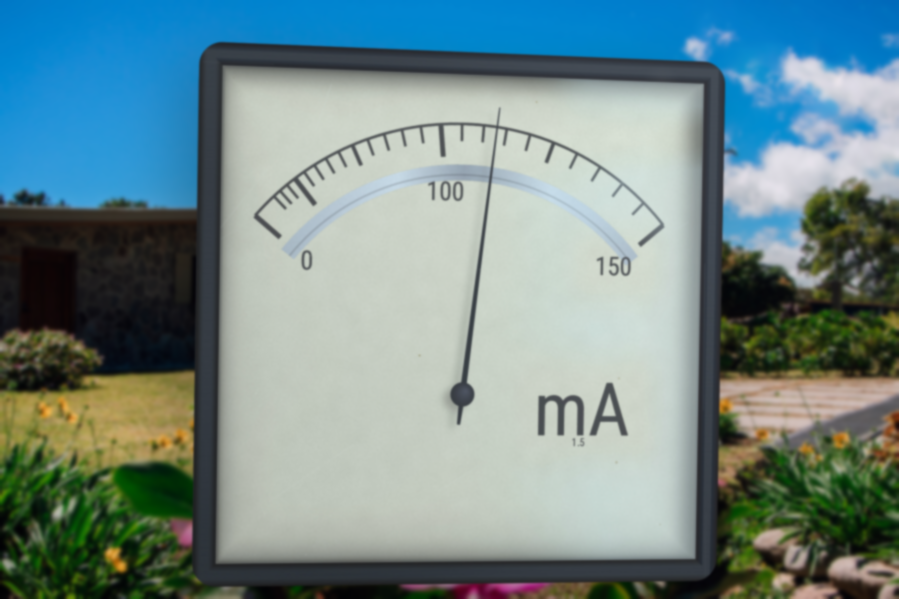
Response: 112.5 mA
